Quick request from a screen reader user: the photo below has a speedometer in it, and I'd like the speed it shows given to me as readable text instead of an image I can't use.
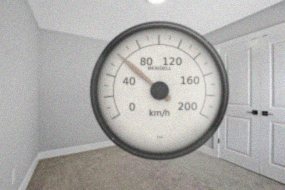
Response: 60 km/h
